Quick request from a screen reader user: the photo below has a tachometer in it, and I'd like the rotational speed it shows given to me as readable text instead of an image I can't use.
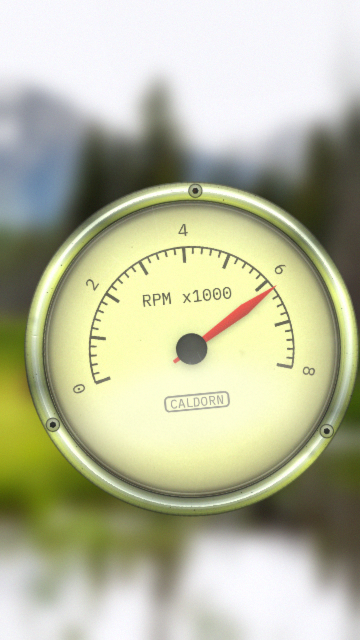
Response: 6200 rpm
